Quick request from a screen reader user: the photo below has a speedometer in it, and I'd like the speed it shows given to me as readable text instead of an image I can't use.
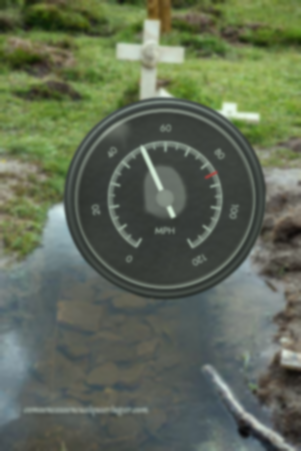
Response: 50 mph
